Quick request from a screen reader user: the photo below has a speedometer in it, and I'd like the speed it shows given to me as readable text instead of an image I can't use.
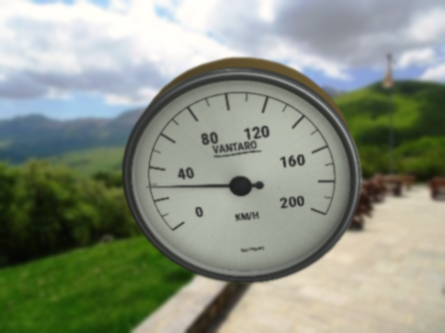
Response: 30 km/h
